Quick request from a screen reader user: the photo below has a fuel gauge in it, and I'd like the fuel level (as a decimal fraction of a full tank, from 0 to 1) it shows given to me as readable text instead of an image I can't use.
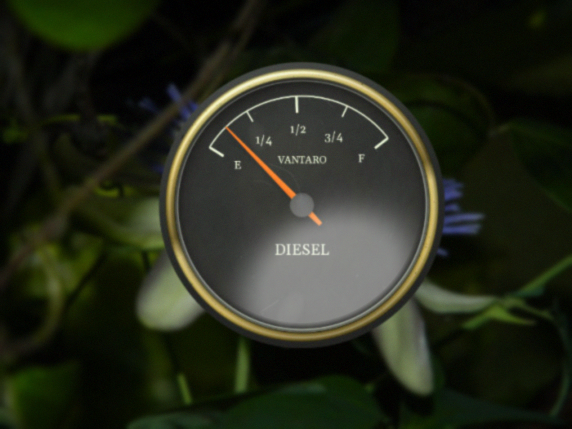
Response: 0.125
